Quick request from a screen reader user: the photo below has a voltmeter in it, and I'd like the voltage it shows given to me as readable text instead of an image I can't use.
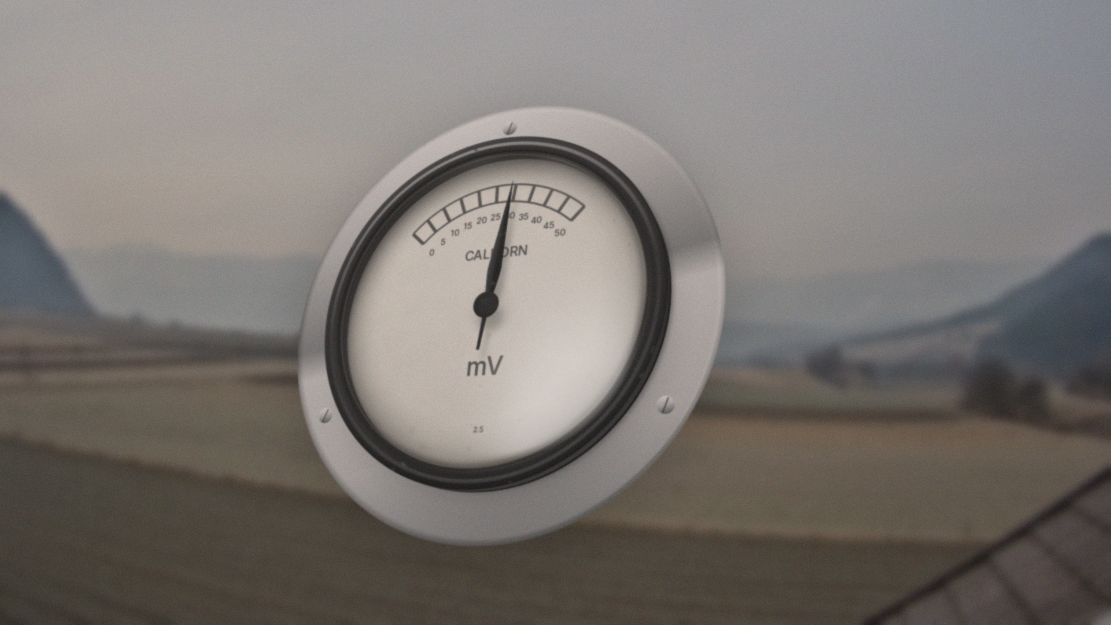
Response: 30 mV
